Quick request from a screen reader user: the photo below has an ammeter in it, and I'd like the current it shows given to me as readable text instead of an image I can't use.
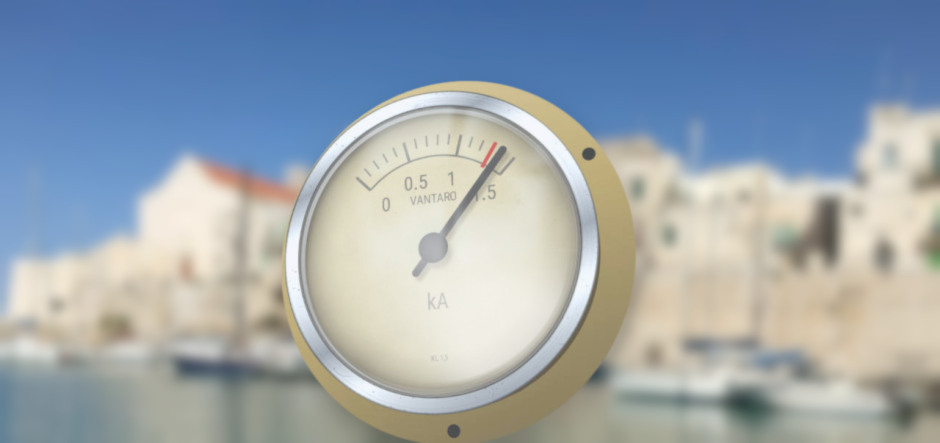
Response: 1.4 kA
